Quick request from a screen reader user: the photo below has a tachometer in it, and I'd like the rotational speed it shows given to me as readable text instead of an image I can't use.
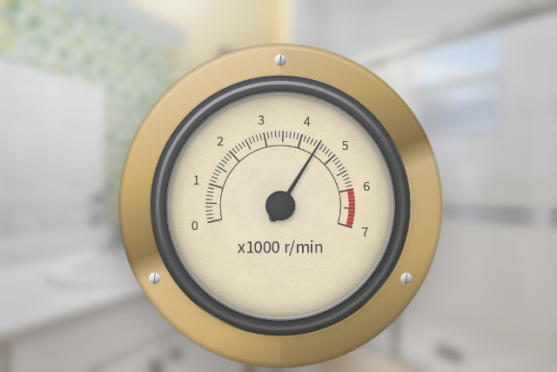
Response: 4500 rpm
